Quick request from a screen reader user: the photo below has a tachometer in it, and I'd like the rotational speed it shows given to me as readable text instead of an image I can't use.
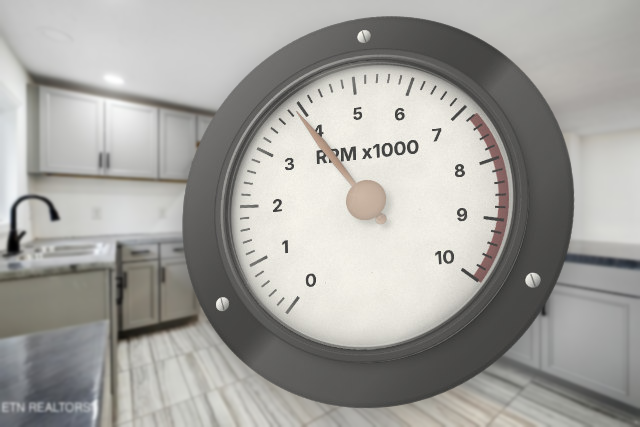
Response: 3900 rpm
